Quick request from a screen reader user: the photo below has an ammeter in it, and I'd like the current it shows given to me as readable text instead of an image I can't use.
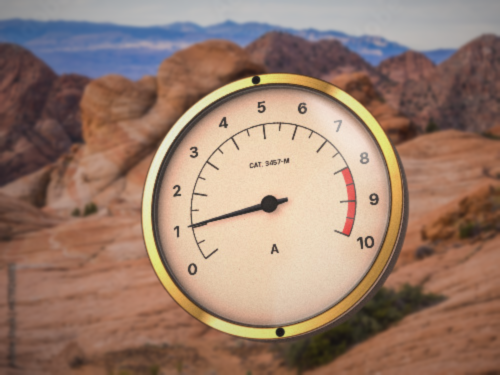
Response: 1 A
